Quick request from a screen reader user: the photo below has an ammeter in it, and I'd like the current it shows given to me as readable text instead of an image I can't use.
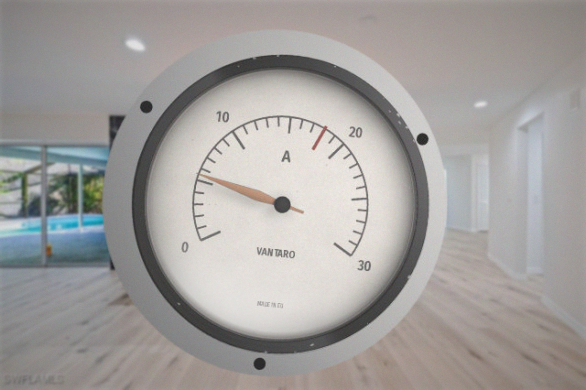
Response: 5.5 A
